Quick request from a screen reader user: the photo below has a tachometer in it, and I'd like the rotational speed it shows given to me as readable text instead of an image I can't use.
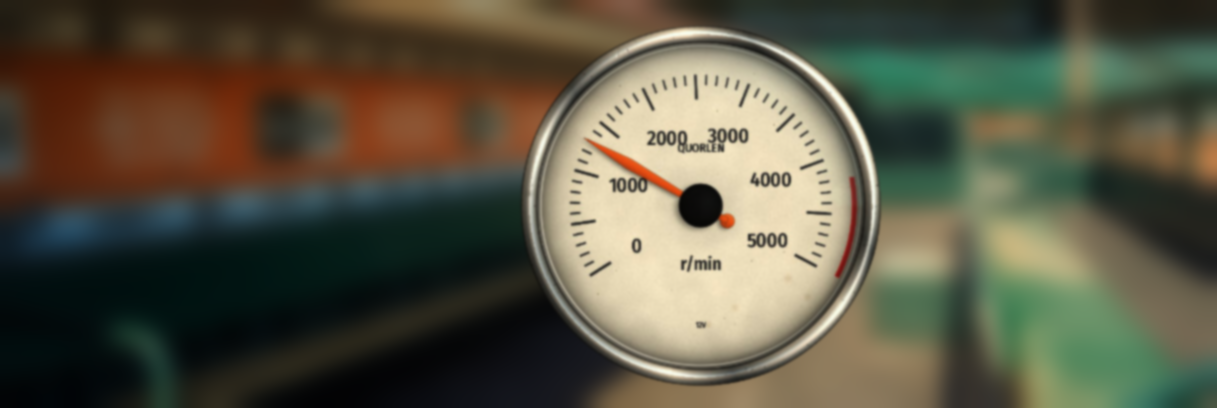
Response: 1300 rpm
